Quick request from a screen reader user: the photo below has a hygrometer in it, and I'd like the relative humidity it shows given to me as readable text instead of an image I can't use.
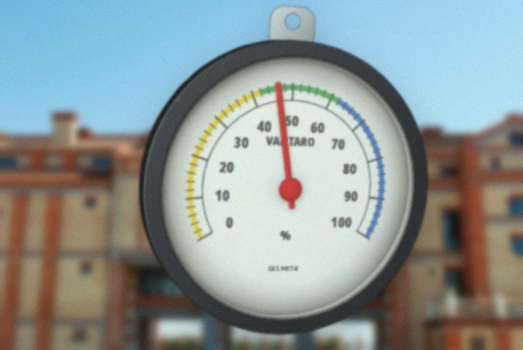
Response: 46 %
